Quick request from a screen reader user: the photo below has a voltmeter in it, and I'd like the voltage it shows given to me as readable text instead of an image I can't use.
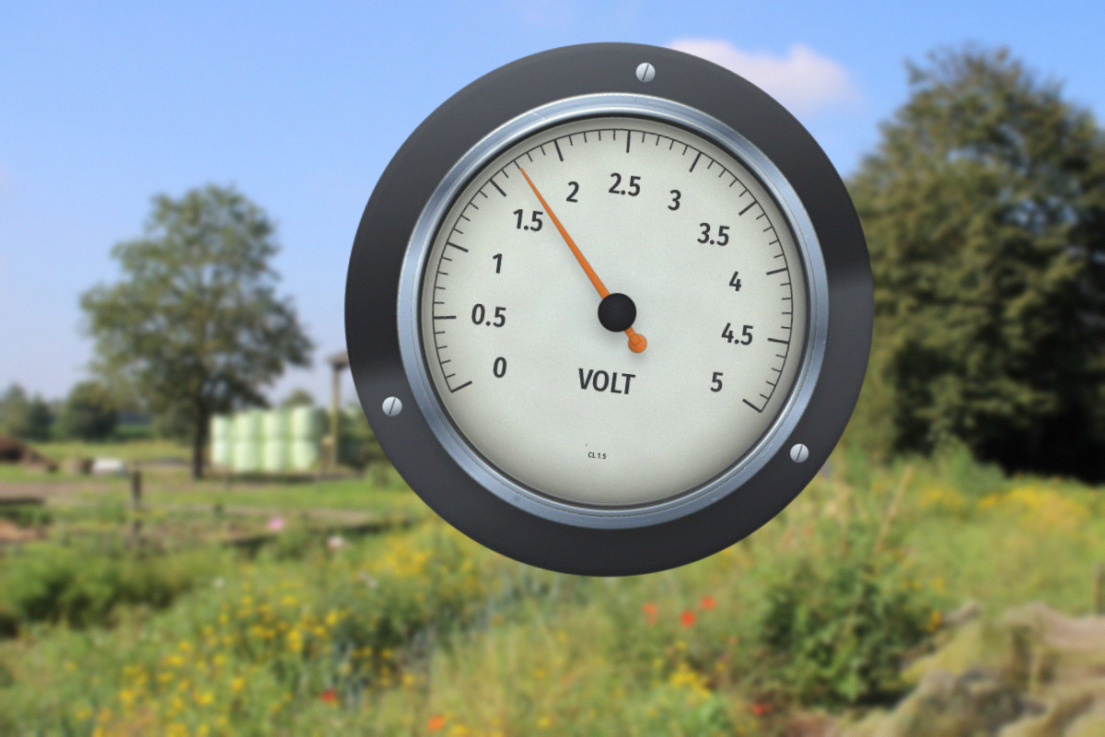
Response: 1.7 V
